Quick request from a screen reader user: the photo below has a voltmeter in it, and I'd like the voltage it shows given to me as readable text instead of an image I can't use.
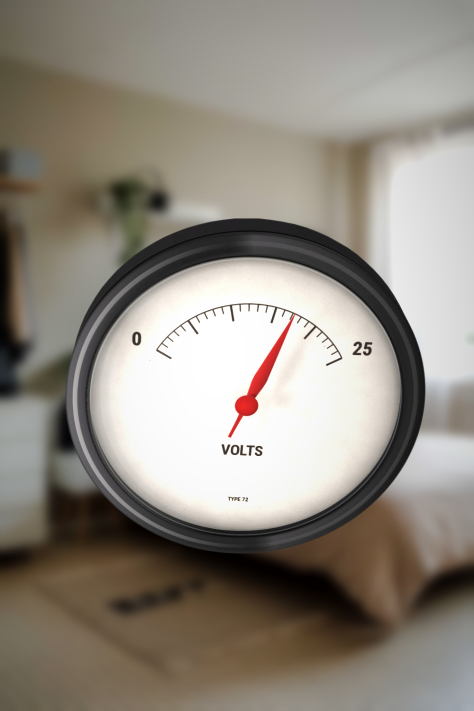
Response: 17 V
